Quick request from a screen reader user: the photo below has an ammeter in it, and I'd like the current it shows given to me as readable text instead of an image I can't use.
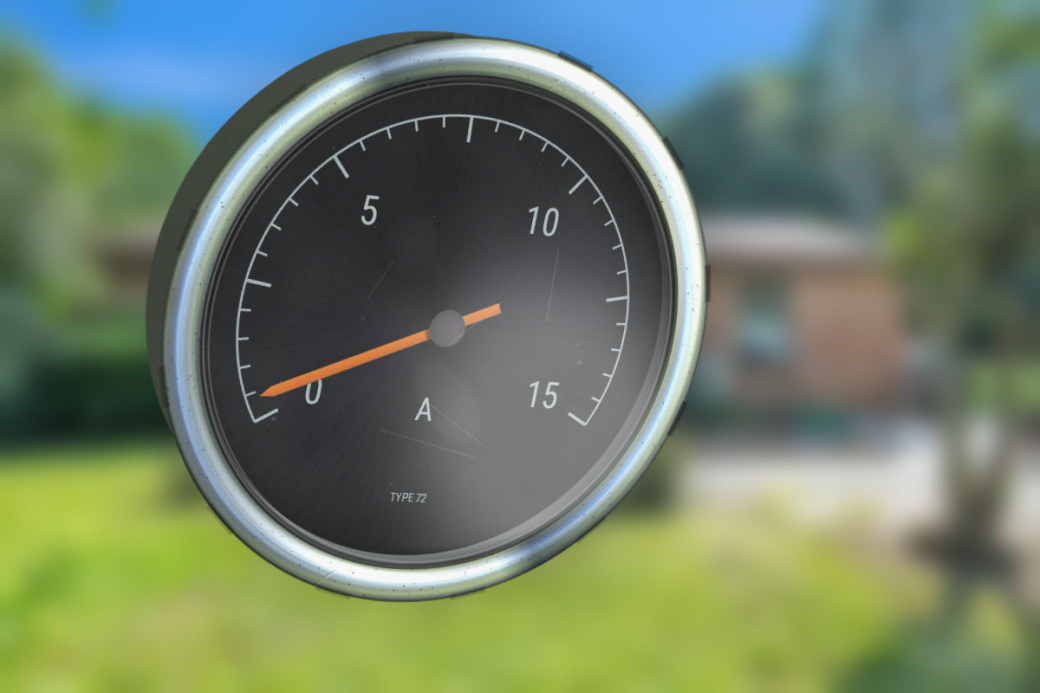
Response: 0.5 A
